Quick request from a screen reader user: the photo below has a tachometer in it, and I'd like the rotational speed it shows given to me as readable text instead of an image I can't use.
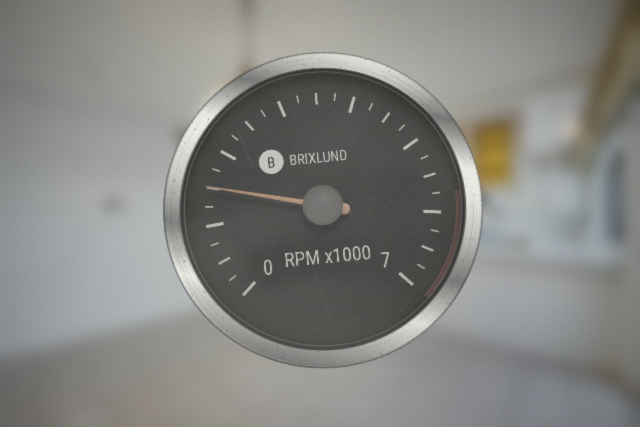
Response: 1500 rpm
